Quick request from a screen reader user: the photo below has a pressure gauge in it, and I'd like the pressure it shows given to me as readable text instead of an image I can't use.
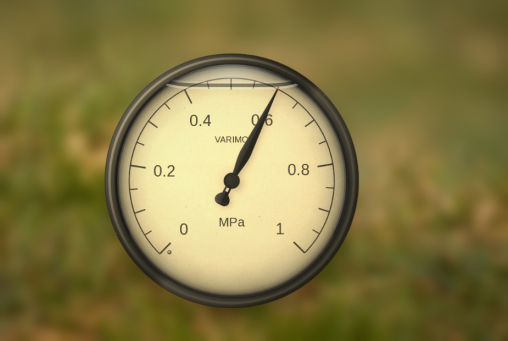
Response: 0.6 MPa
